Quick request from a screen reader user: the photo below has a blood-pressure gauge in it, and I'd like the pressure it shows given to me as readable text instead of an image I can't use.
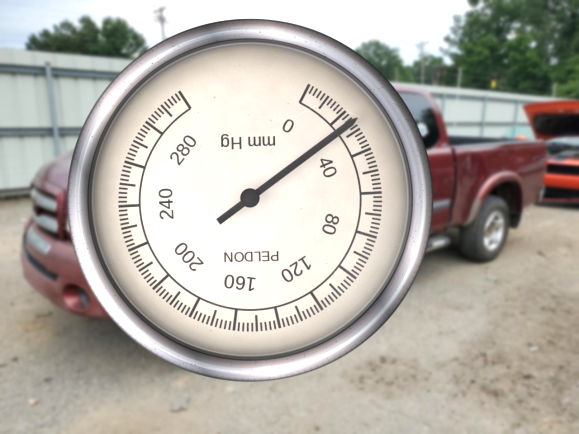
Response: 26 mmHg
